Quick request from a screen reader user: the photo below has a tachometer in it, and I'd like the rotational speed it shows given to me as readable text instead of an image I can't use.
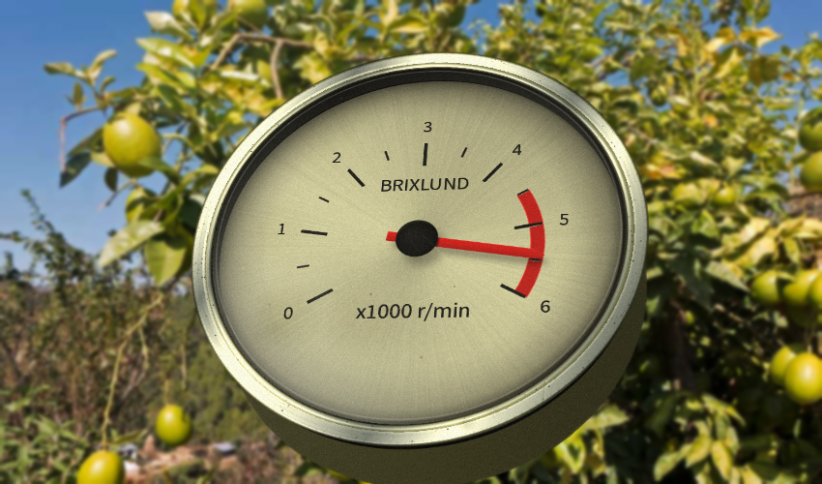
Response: 5500 rpm
